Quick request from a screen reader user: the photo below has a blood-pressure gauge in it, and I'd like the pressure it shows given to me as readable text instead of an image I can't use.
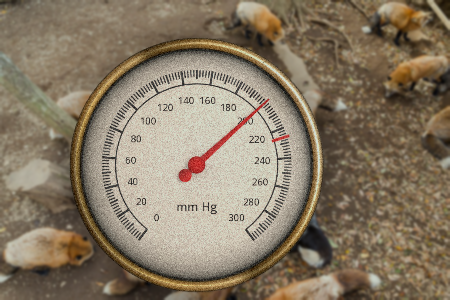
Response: 200 mmHg
